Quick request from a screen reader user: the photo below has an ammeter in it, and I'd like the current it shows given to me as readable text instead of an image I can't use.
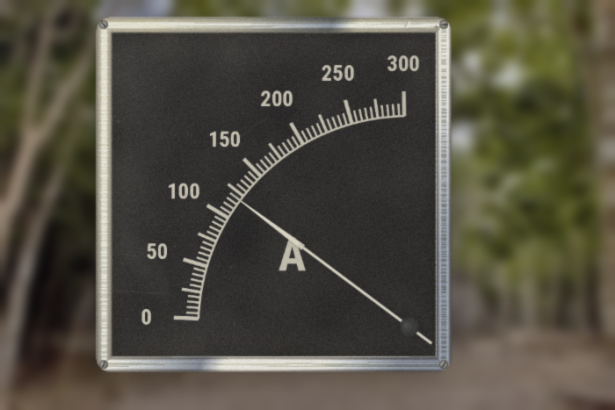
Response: 120 A
